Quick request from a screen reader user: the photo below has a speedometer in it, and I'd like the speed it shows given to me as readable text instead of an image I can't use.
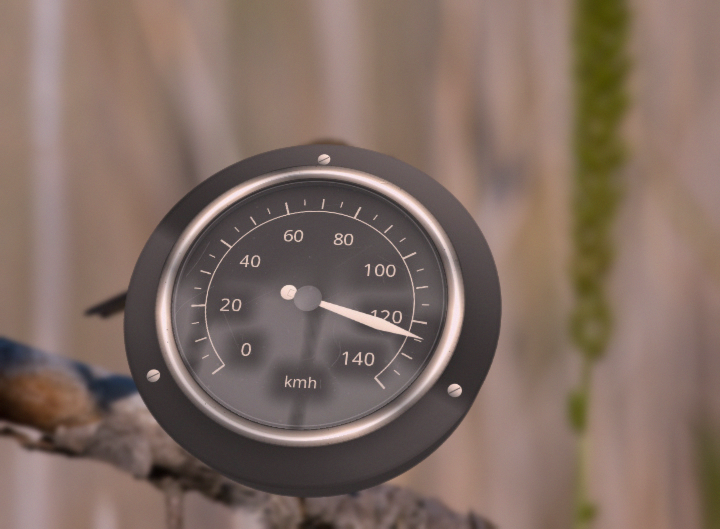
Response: 125 km/h
